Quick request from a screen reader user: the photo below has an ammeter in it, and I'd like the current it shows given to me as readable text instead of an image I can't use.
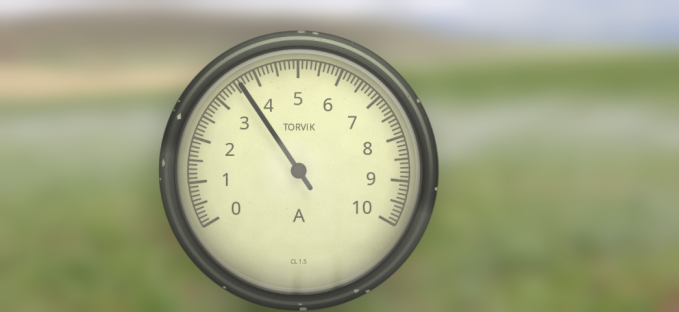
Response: 3.6 A
